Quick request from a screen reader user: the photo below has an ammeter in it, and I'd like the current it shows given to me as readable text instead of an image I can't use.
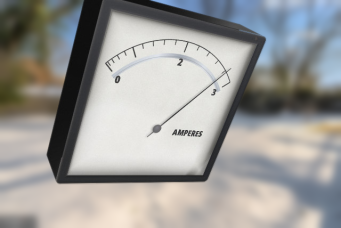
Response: 2.8 A
